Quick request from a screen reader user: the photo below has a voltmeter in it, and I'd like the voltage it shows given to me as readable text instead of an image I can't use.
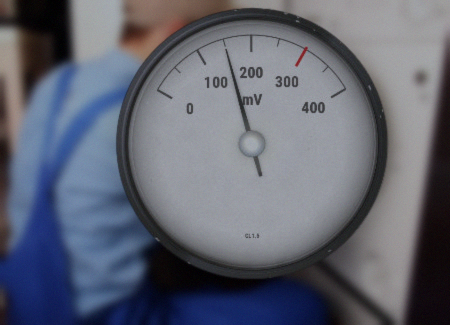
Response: 150 mV
